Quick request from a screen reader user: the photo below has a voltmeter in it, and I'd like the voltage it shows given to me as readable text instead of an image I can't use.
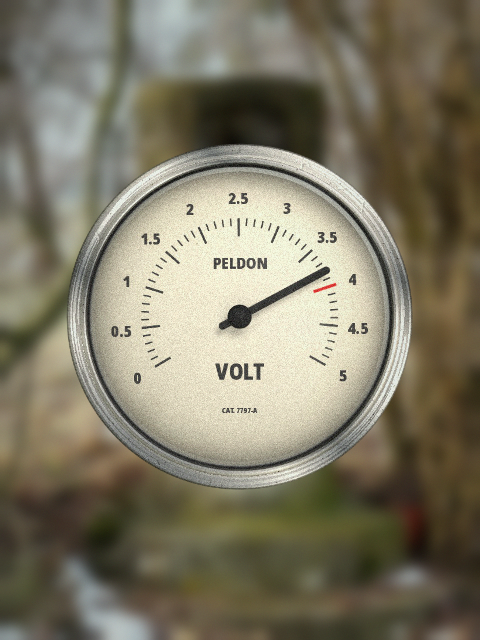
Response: 3.8 V
